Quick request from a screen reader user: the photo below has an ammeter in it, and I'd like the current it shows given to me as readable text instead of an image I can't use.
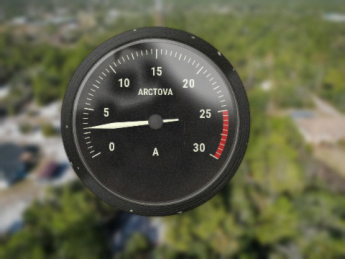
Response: 3 A
